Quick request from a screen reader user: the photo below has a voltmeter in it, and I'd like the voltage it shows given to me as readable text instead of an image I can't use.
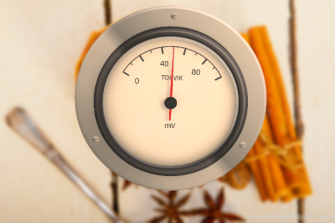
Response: 50 mV
